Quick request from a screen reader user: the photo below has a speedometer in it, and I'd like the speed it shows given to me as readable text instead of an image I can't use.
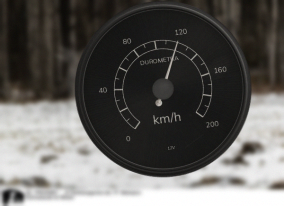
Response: 120 km/h
